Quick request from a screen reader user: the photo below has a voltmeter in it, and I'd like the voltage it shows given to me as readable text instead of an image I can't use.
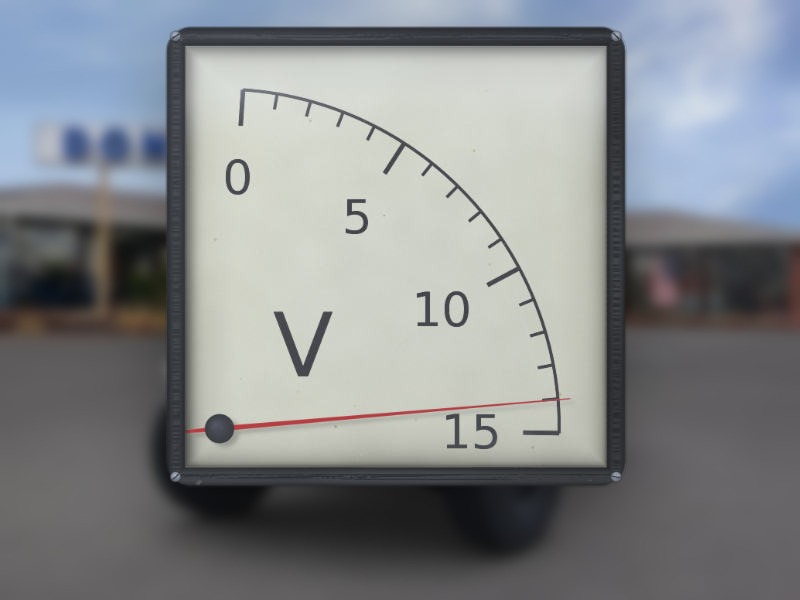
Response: 14 V
